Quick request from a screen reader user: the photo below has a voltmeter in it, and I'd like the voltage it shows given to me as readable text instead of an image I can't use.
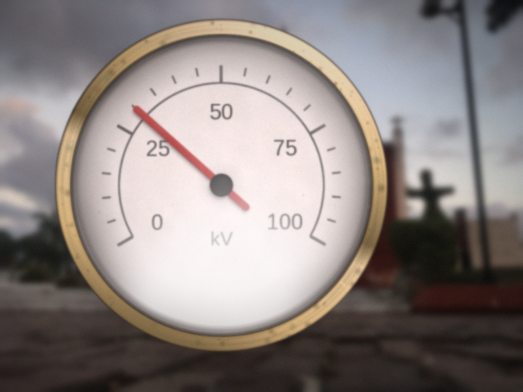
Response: 30 kV
